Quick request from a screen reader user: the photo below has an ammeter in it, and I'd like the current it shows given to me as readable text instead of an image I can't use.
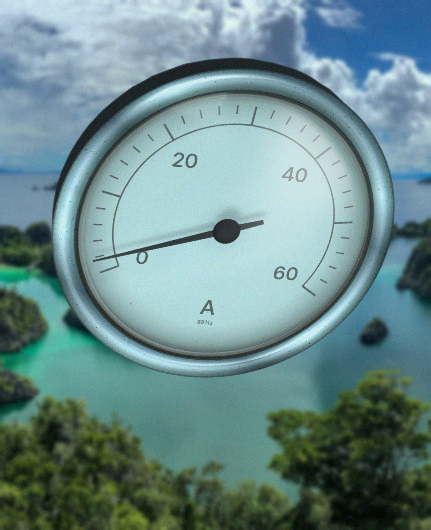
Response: 2 A
